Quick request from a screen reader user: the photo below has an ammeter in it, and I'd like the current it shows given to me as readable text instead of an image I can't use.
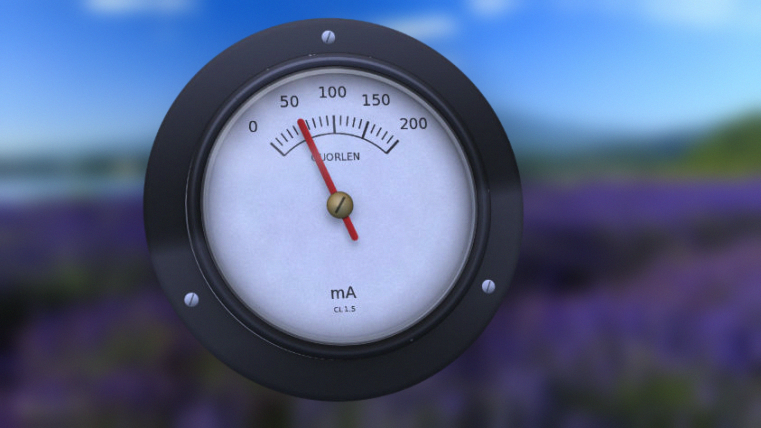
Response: 50 mA
